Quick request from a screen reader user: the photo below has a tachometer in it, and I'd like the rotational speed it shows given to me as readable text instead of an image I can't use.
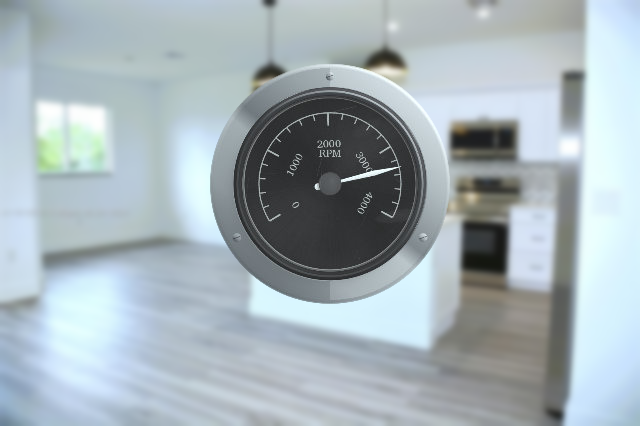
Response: 3300 rpm
